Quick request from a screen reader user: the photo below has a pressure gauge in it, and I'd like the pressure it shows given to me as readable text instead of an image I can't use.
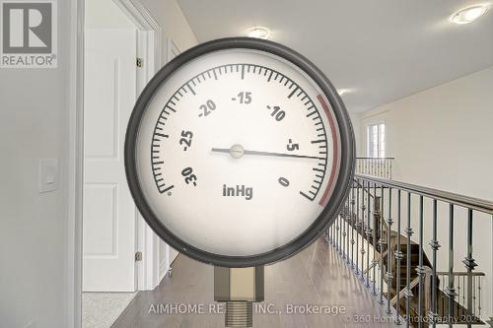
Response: -3.5 inHg
